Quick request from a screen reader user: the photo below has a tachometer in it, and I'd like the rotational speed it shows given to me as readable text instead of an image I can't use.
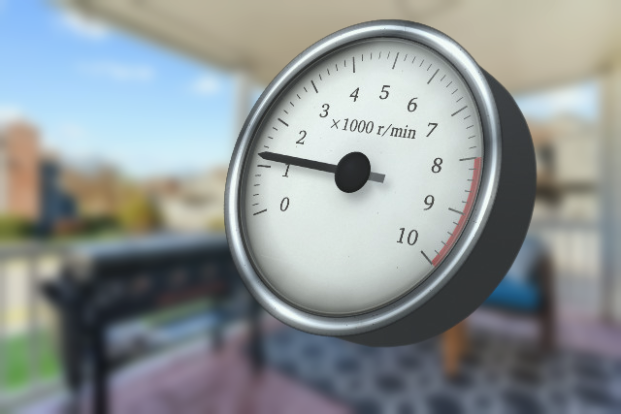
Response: 1200 rpm
